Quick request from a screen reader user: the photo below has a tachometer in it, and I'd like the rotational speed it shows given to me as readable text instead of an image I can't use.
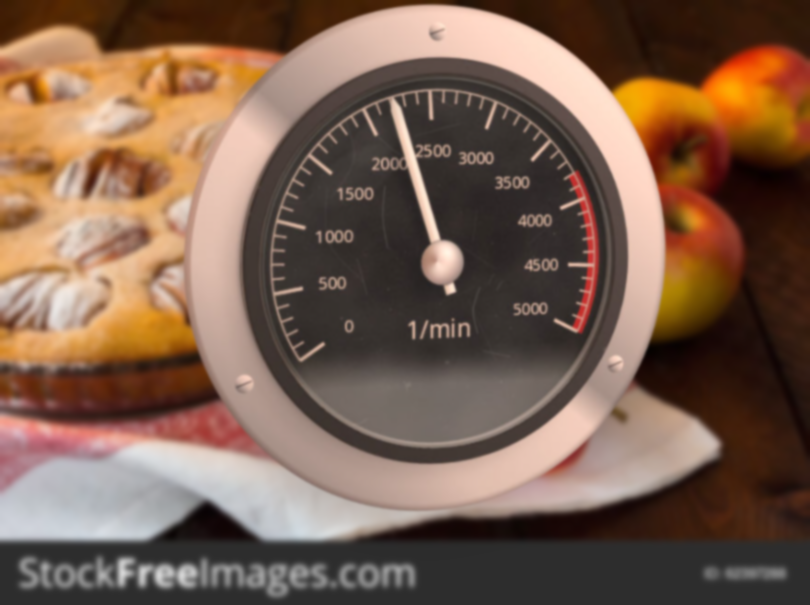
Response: 2200 rpm
